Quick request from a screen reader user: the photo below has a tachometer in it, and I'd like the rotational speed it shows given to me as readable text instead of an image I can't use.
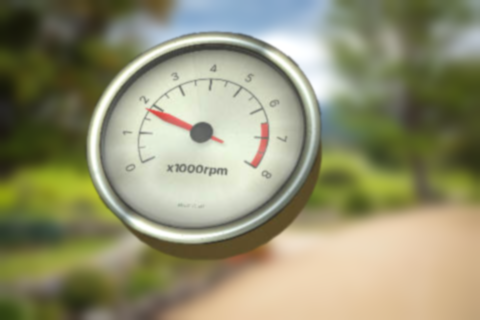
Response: 1750 rpm
